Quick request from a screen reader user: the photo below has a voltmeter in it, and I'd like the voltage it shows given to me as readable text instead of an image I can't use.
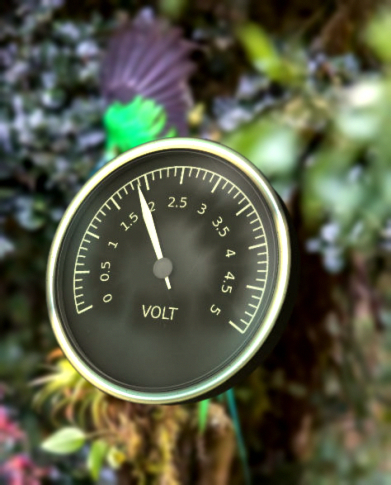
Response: 1.9 V
